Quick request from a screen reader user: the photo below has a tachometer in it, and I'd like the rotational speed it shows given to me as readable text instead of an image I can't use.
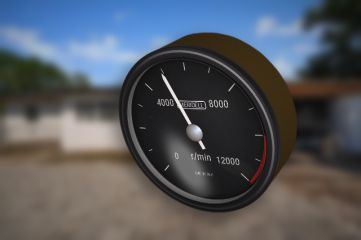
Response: 5000 rpm
